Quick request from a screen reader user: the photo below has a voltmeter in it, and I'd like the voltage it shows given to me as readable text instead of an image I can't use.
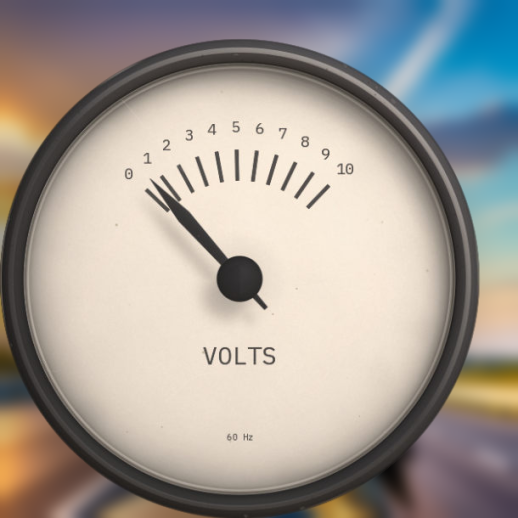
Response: 0.5 V
